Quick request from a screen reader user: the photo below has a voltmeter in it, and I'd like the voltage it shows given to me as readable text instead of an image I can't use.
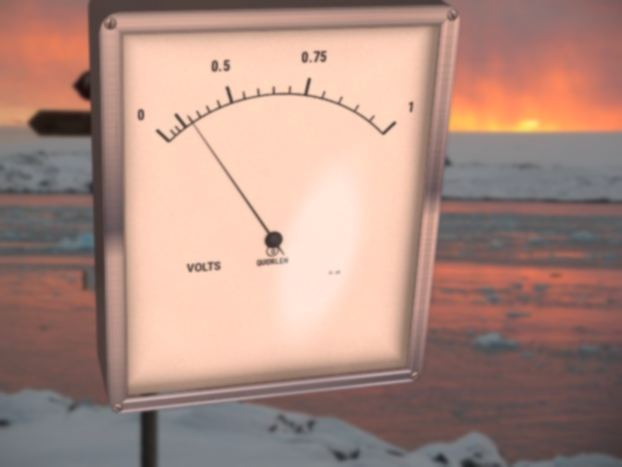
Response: 0.3 V
